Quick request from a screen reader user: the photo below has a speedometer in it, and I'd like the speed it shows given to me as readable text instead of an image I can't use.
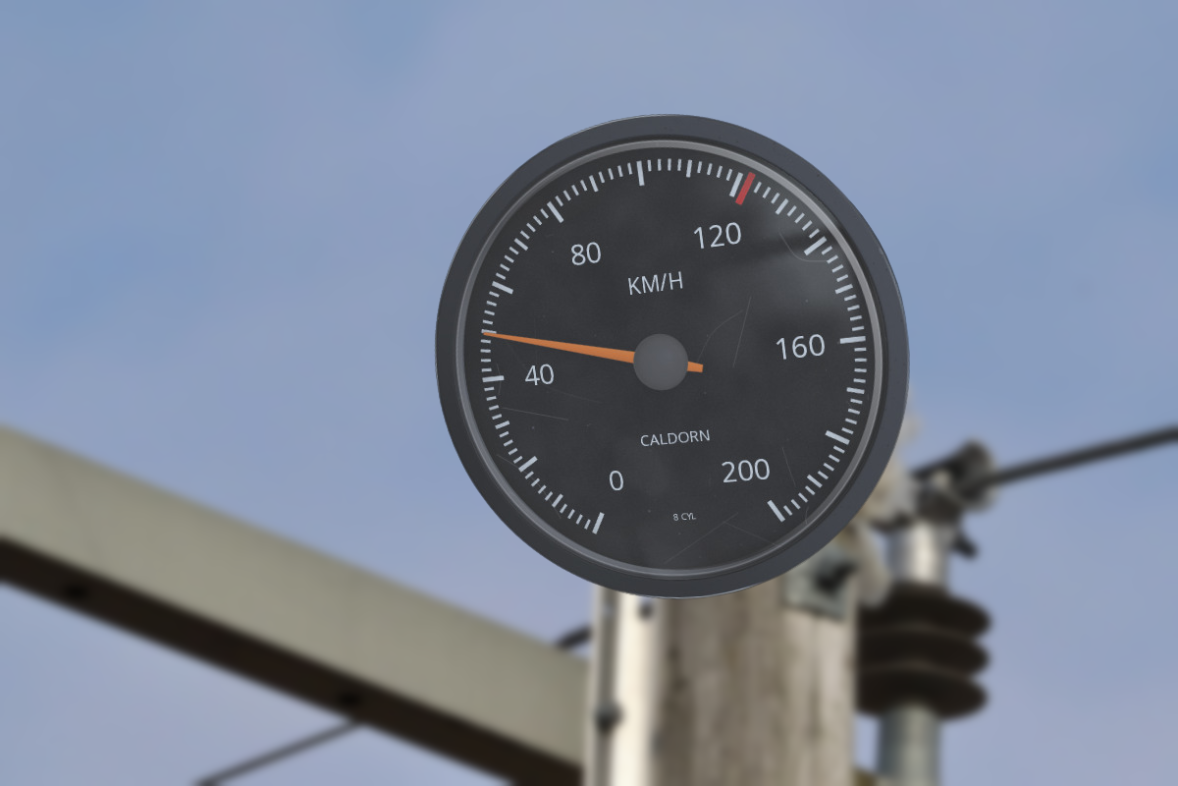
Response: 50 km/h
